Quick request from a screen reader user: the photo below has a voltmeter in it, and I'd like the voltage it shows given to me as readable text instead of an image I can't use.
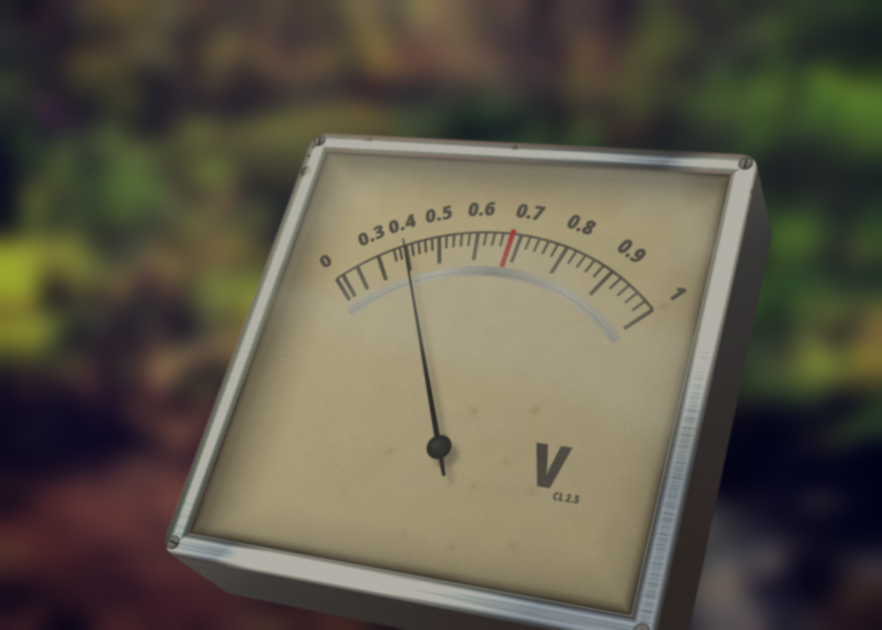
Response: 0.4 V
